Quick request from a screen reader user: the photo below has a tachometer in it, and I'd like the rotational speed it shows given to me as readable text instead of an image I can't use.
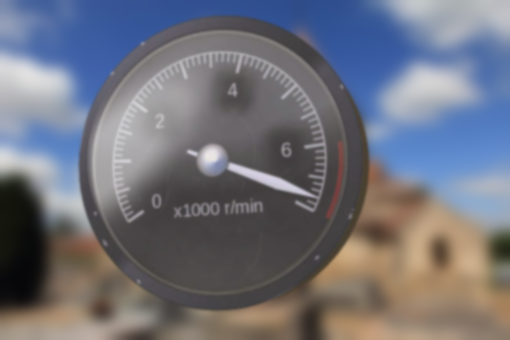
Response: 6800 rpm
